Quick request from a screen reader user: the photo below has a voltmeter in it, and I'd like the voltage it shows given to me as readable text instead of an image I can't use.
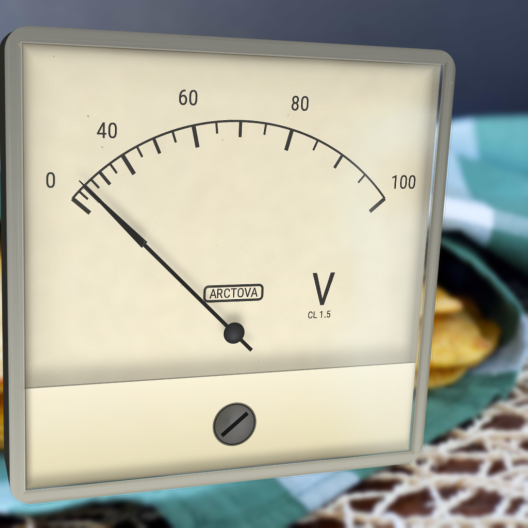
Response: 20 V
